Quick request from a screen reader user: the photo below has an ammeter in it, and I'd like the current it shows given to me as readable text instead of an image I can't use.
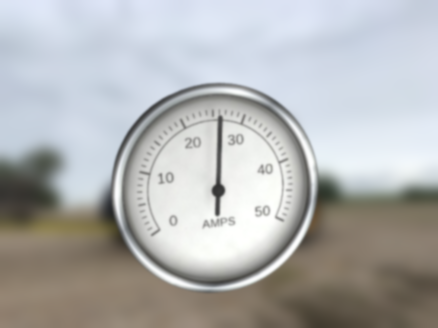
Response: 26 A
